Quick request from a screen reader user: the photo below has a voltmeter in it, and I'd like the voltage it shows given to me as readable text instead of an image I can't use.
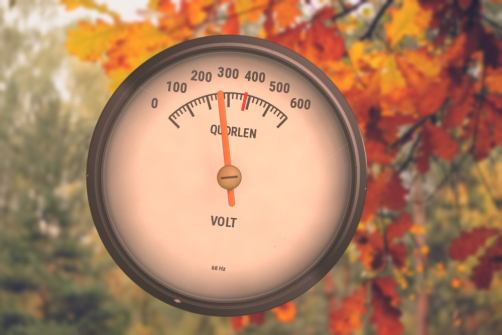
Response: 260 V
